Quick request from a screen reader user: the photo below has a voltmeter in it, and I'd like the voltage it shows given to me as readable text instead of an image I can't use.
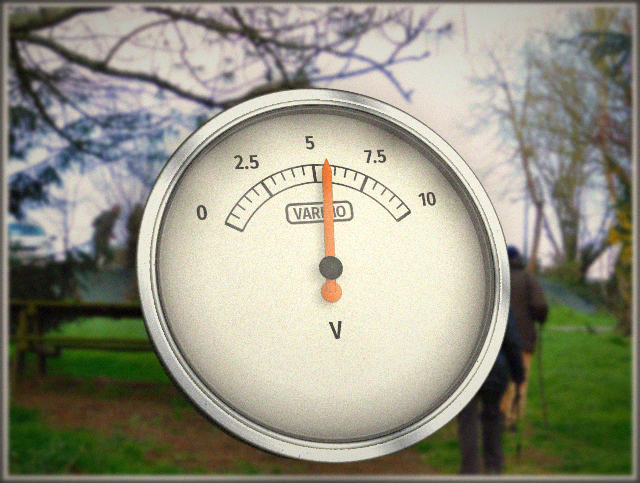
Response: 5.5 V
